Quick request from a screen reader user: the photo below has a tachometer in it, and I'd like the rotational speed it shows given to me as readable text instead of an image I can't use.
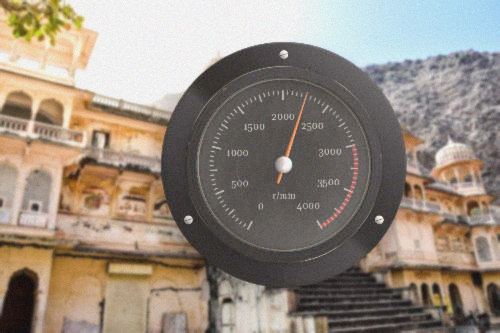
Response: 2250 rpm
